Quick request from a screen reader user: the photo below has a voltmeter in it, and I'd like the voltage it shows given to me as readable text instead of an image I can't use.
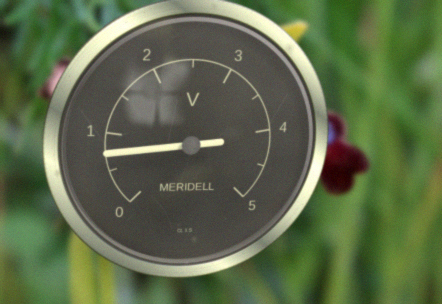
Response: 0.75 V
